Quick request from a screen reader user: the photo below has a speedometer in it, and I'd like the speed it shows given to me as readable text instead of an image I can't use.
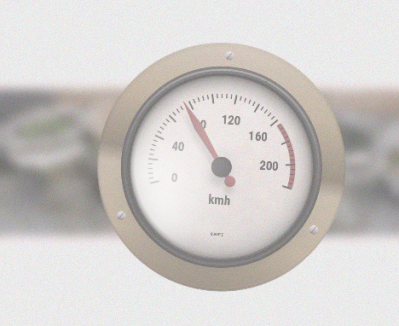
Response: 76 km/h
